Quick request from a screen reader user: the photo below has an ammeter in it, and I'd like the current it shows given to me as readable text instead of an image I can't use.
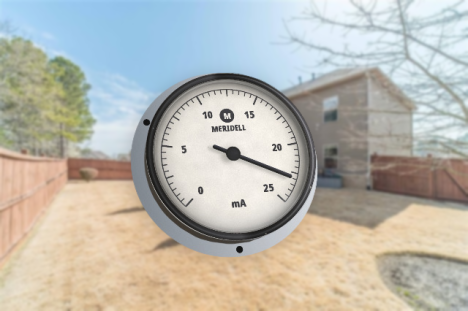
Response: 23 mA
